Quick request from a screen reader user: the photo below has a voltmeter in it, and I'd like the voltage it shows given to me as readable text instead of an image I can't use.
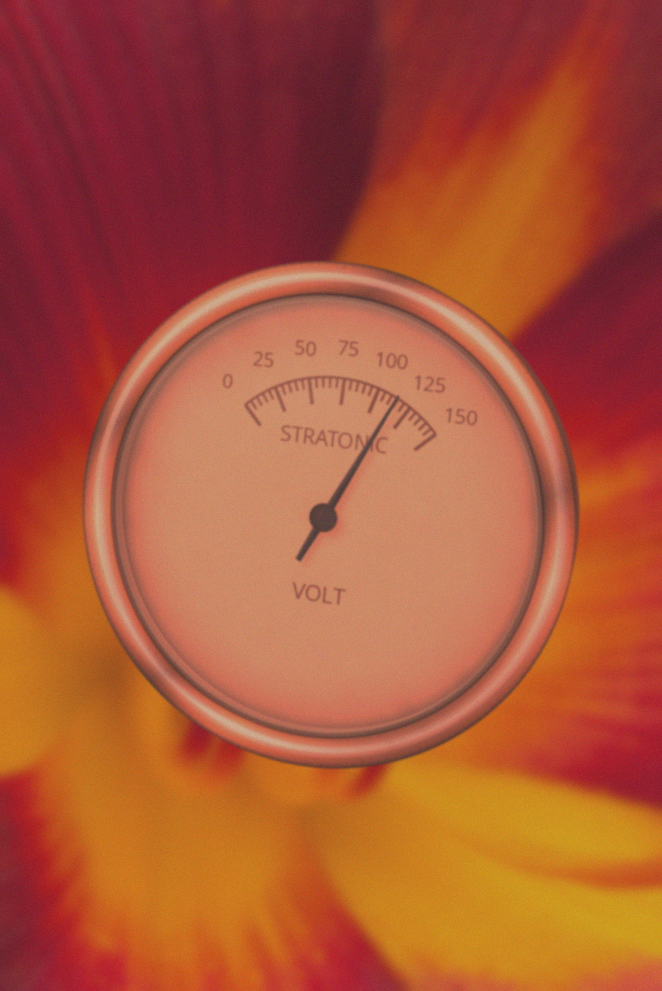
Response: 115 V
